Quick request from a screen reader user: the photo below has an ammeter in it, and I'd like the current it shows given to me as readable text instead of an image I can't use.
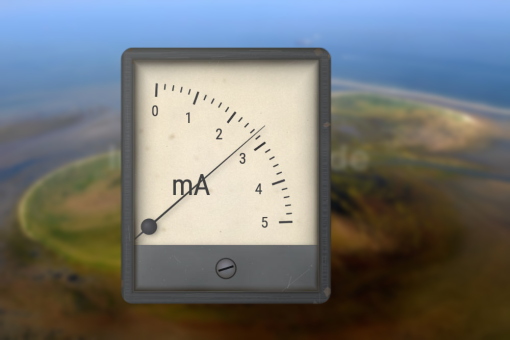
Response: 2.7 mA
